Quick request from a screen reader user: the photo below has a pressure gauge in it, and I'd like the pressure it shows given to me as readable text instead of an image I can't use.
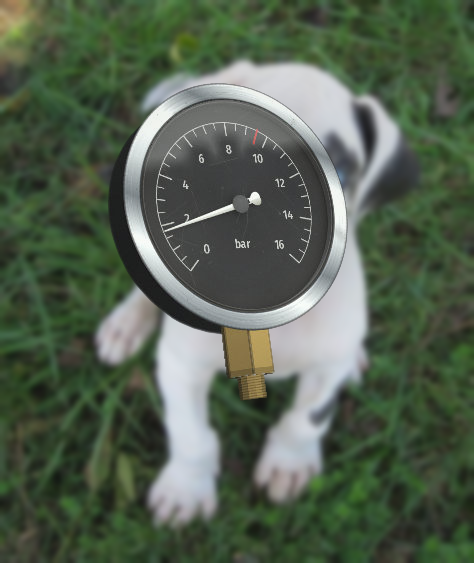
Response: 1.75 bar
